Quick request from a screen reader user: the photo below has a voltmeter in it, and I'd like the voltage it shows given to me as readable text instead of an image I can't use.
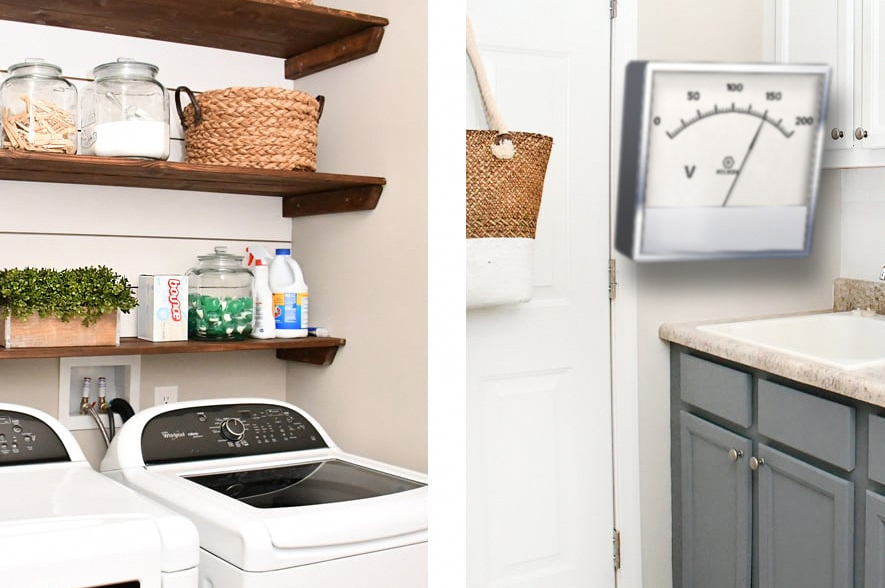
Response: 150 V
